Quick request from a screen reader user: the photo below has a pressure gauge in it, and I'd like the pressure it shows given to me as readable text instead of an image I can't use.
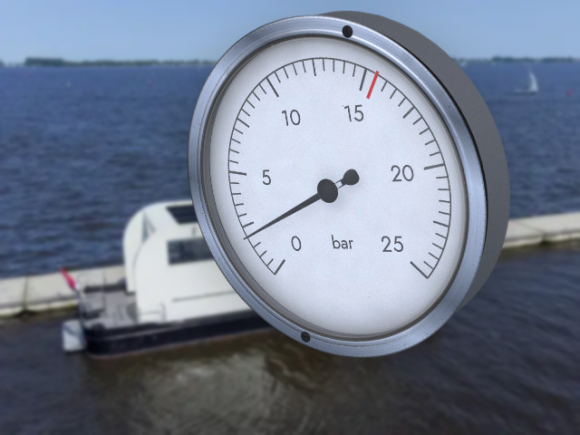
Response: 2 bar
